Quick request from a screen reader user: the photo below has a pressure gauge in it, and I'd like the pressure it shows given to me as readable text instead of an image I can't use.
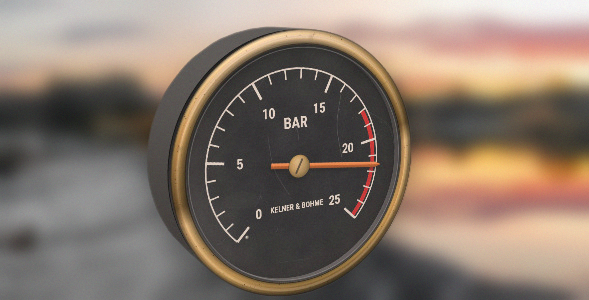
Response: 21.5 bar
